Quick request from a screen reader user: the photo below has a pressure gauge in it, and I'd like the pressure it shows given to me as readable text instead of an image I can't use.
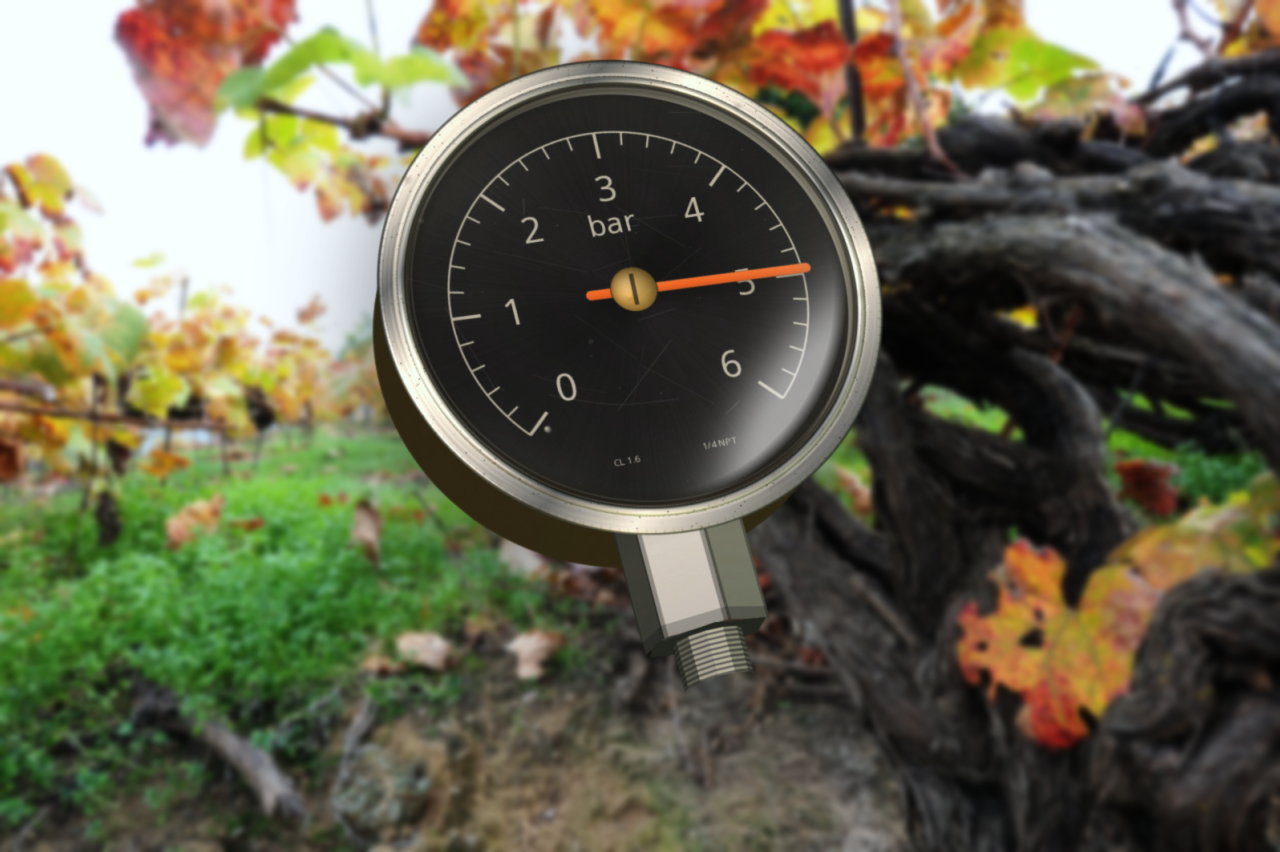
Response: 5 bar
